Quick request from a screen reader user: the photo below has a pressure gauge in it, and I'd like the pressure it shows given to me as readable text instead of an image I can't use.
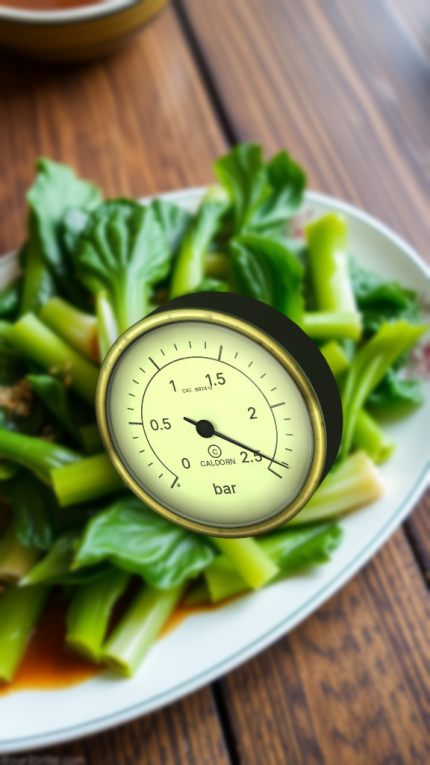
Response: 2.4 bar
